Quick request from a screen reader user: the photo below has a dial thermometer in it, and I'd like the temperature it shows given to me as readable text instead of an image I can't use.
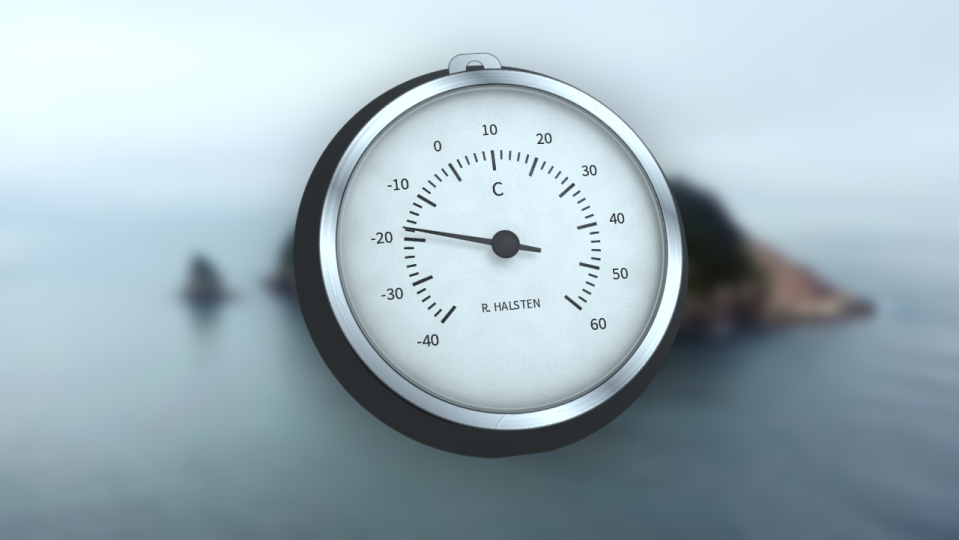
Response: -18 °C
